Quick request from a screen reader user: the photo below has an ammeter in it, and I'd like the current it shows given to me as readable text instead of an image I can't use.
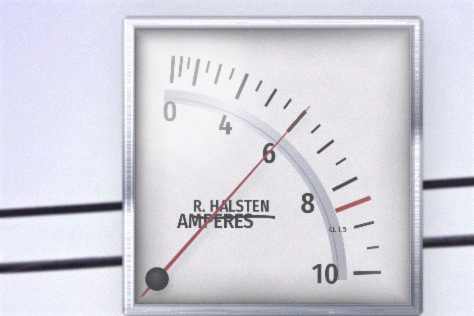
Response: 6 A
